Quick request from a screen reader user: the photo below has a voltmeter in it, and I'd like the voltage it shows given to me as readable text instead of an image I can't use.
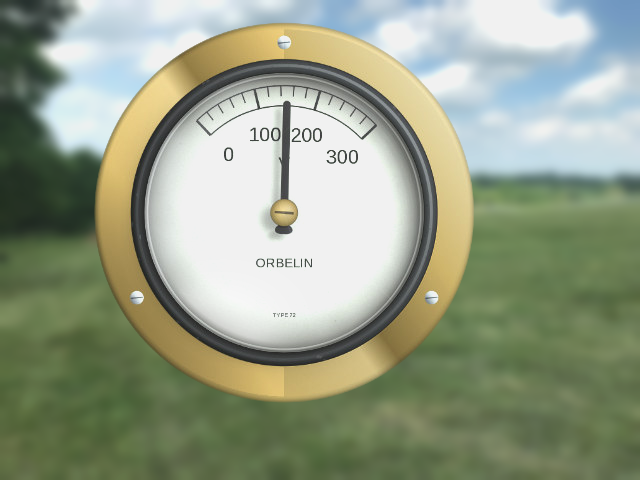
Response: 150 V
